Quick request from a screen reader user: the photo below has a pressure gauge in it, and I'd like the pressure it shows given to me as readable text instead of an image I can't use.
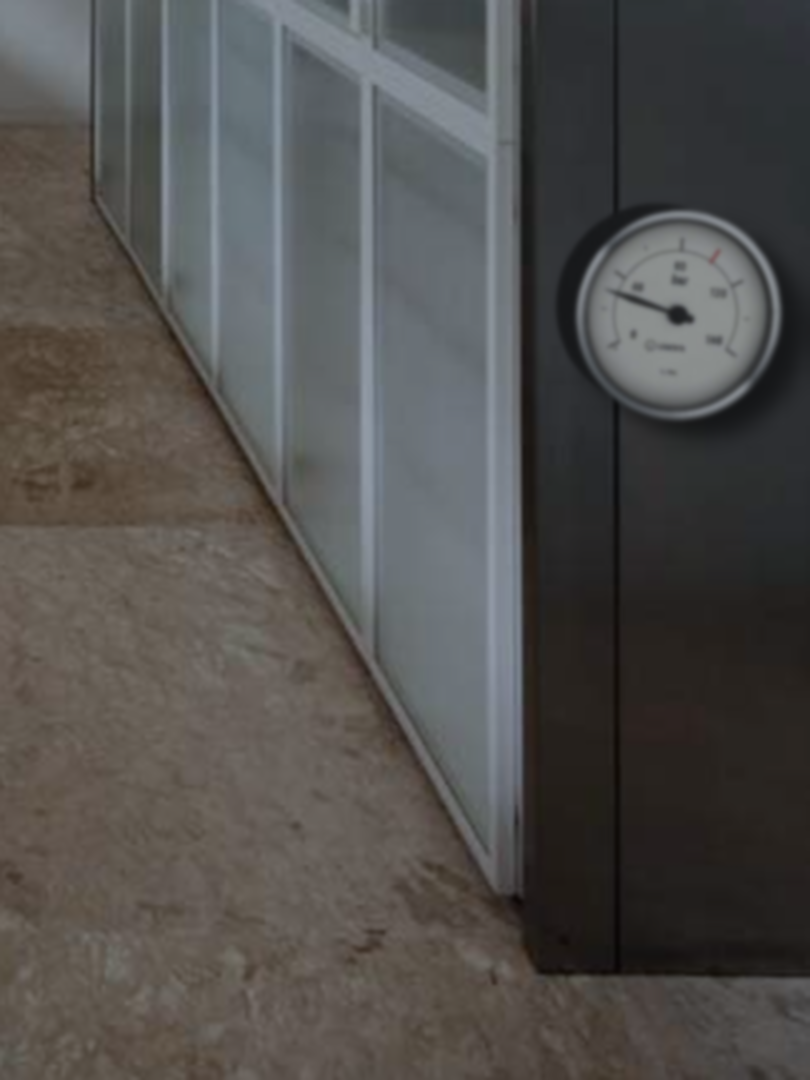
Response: 30 bar
